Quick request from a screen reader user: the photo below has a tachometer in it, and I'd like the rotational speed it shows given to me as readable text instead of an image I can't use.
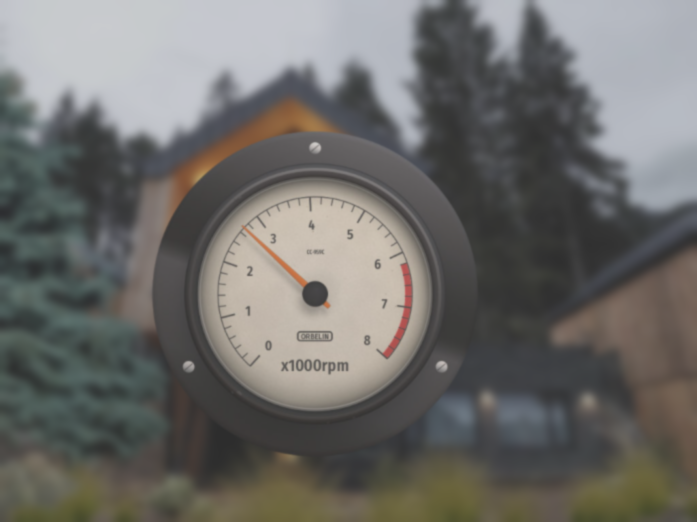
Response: 2700 rpm
